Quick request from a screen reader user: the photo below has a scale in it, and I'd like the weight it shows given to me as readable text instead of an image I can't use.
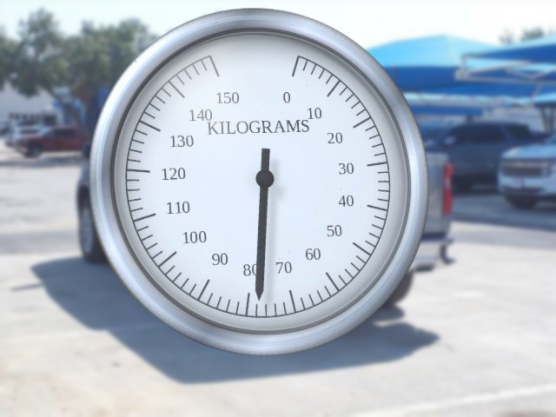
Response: 78 kg
